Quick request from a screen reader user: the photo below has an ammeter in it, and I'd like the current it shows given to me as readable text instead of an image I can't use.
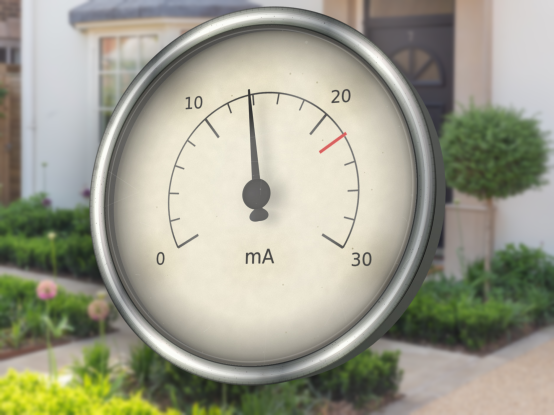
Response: 14 mA
